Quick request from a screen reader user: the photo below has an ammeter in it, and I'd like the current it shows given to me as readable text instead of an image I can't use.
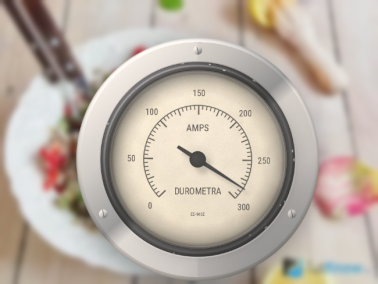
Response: 285 A
